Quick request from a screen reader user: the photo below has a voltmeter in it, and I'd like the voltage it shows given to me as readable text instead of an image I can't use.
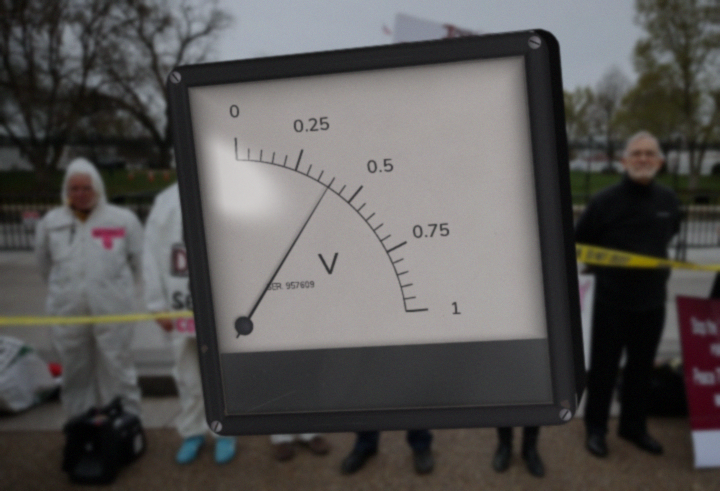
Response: 0.4 V
